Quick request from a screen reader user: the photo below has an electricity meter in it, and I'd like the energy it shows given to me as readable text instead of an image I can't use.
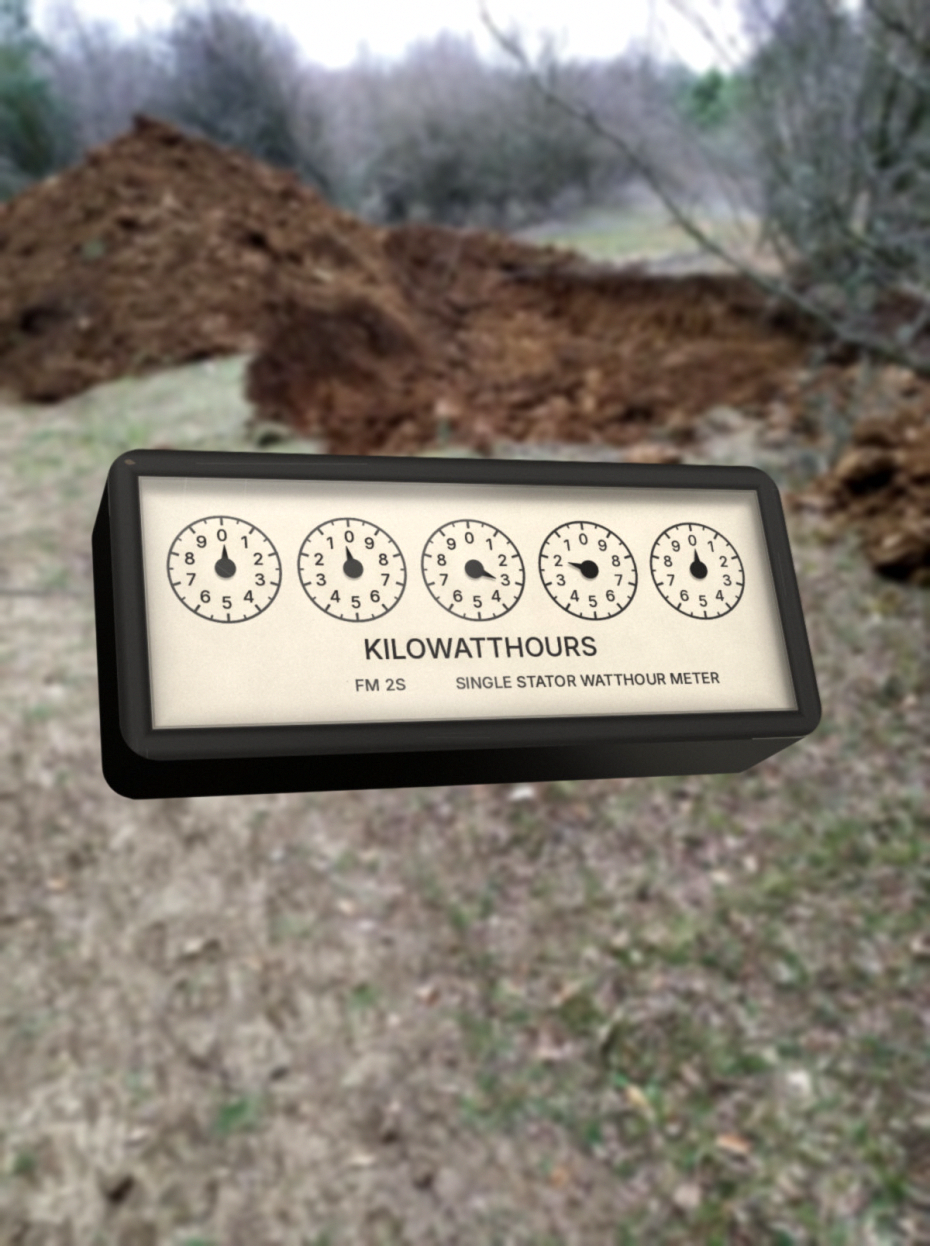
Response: 320 kWh
